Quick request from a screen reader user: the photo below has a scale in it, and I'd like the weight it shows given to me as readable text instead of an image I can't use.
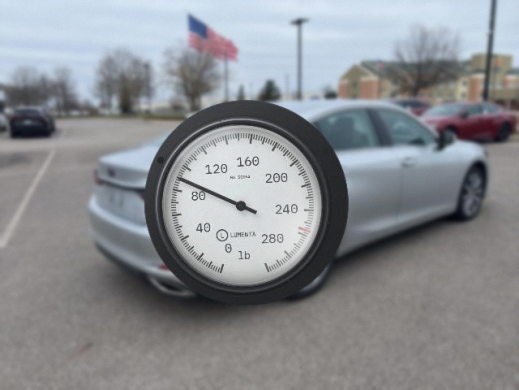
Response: 90 lb
